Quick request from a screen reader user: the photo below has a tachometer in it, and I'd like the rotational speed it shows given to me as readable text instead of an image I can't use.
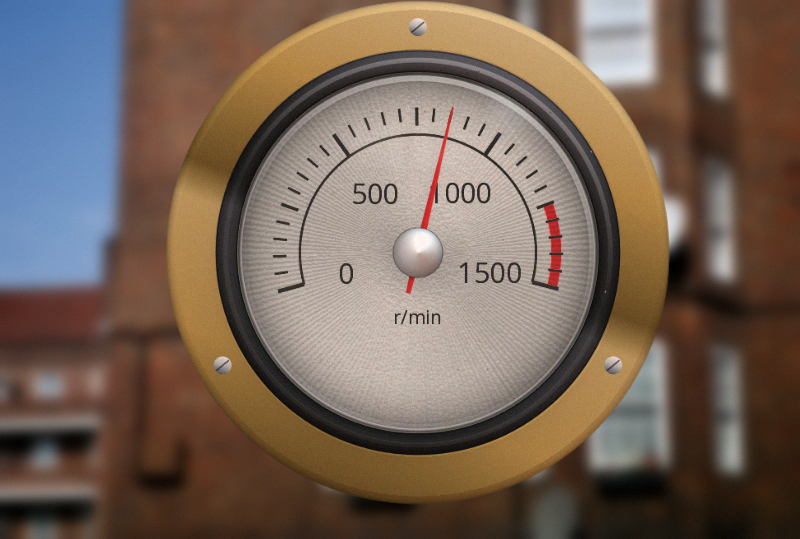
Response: 850 rpm
